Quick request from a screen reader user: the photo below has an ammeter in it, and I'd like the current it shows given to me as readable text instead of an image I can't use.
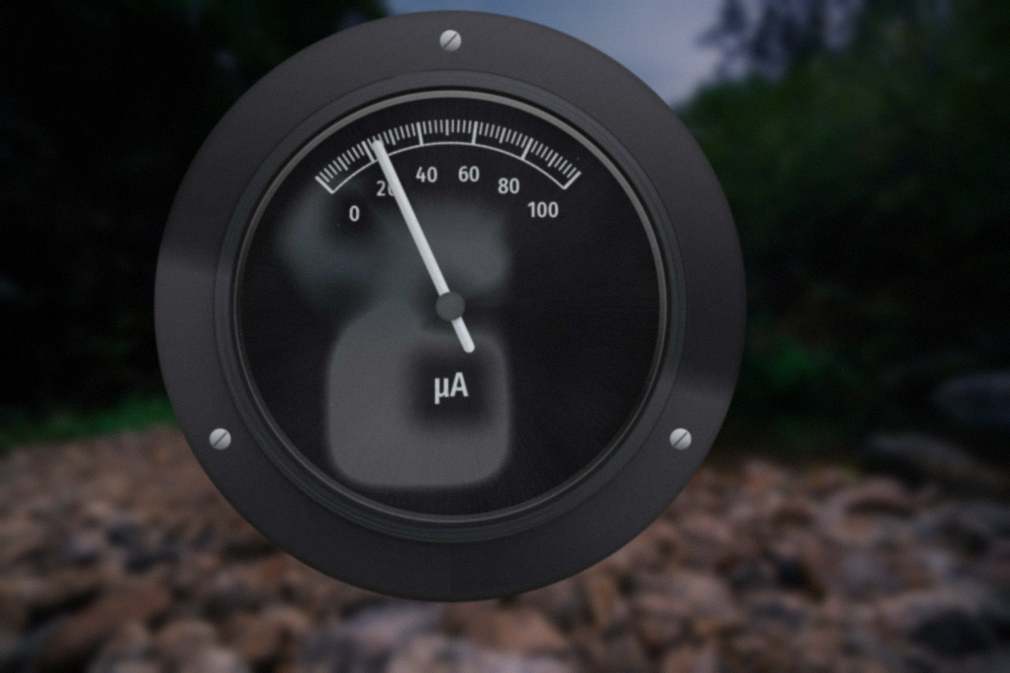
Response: 24 µA
